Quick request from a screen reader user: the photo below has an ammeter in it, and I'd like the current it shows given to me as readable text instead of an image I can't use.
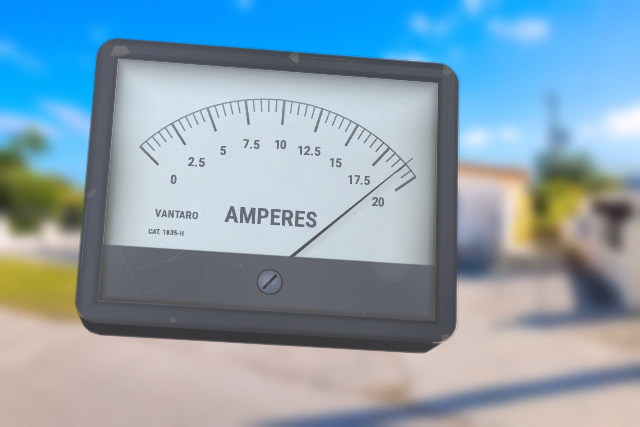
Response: 19 A
